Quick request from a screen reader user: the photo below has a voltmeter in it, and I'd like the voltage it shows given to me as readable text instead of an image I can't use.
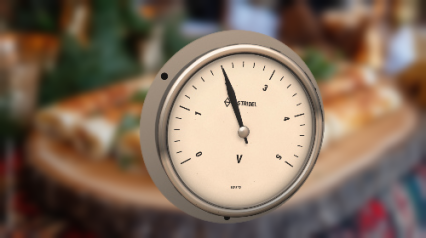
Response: 2 V
